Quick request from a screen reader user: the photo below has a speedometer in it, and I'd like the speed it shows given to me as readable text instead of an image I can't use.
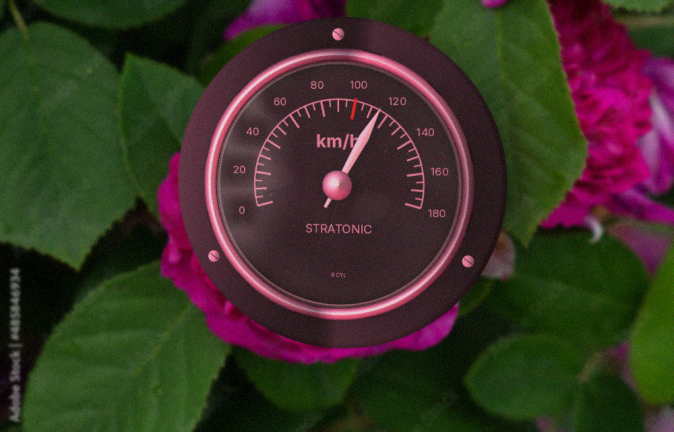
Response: 115 km/h
